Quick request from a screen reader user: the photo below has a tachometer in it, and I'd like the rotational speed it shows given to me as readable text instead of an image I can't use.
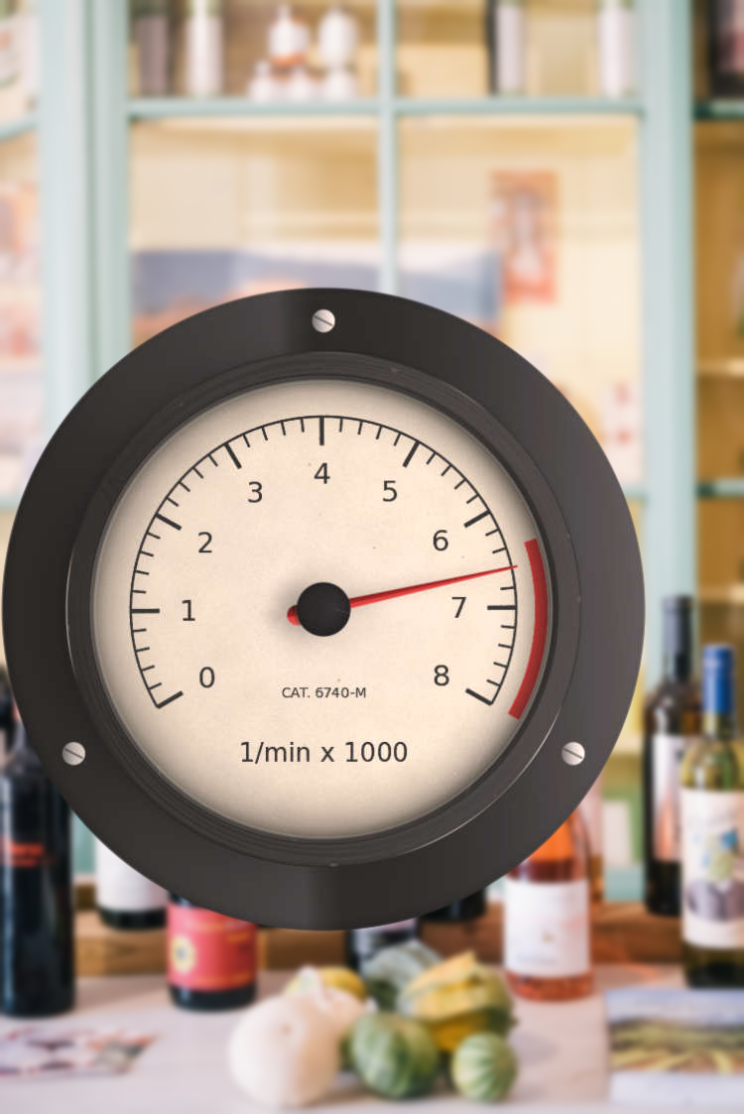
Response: 6600 rpm
